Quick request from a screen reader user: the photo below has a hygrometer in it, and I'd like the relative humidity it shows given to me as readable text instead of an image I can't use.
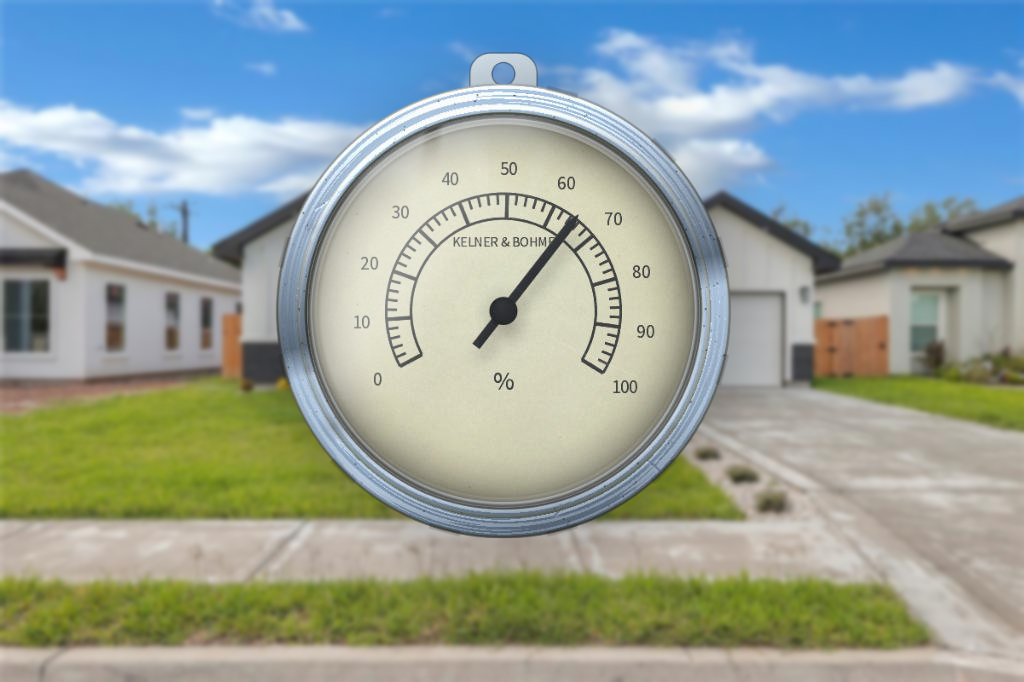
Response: 65 %
